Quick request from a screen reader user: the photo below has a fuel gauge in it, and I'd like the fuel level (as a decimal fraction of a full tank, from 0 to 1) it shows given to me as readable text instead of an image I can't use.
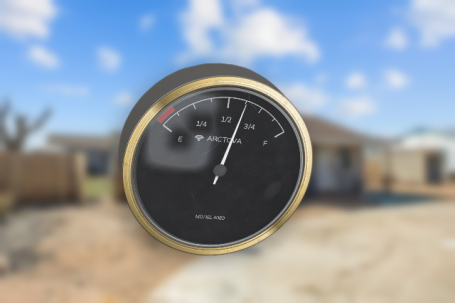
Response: 0.625
